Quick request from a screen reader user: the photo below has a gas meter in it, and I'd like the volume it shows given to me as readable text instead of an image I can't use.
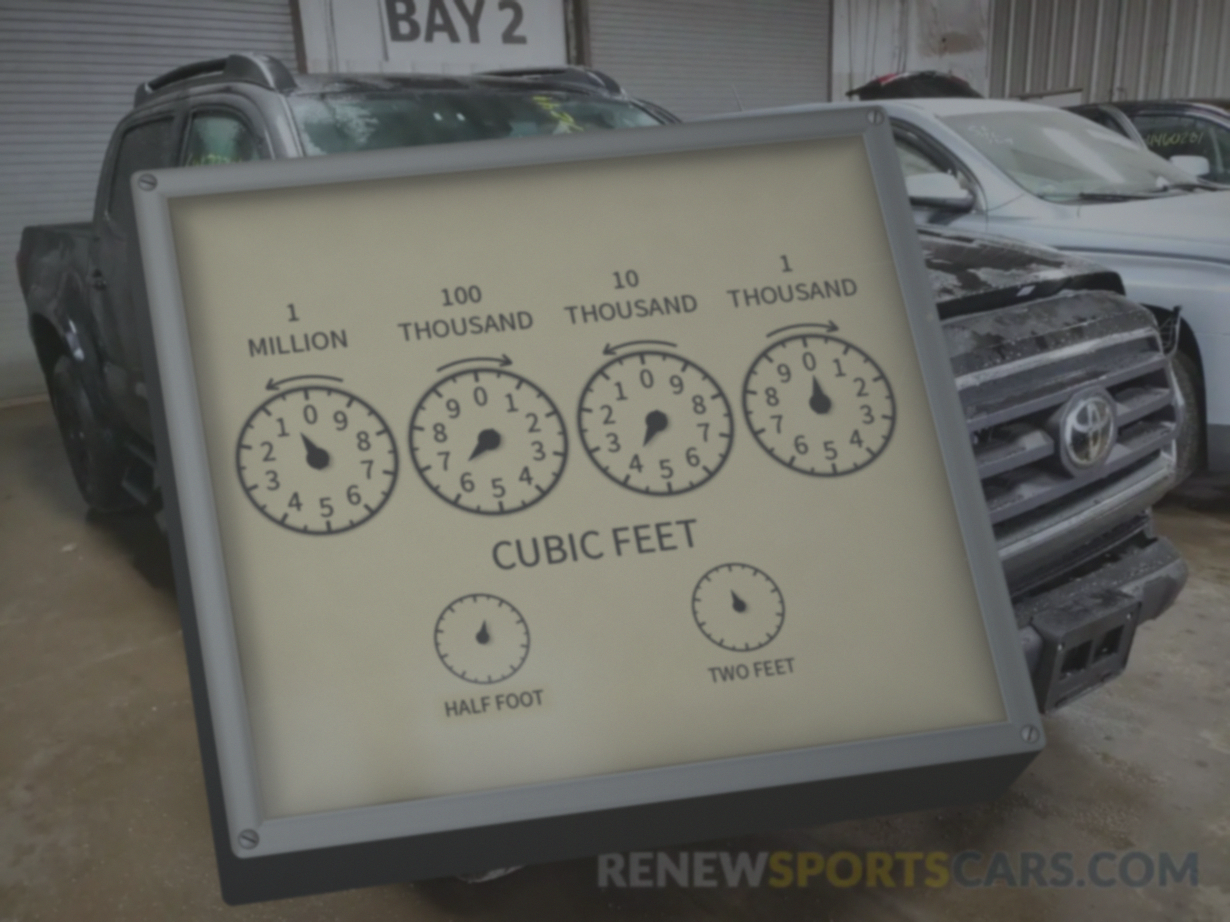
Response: 64000 ft³
